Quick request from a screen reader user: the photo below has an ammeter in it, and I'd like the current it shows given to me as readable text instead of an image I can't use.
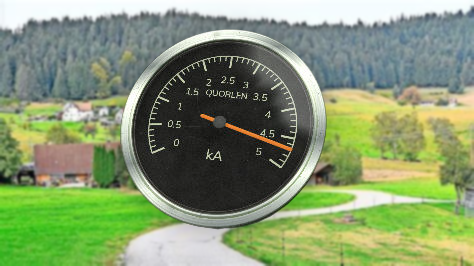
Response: 4.7 kA
